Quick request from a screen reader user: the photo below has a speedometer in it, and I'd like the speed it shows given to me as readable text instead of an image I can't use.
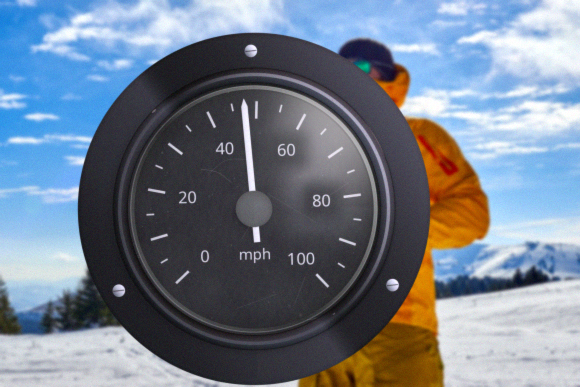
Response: 47.5 mph
